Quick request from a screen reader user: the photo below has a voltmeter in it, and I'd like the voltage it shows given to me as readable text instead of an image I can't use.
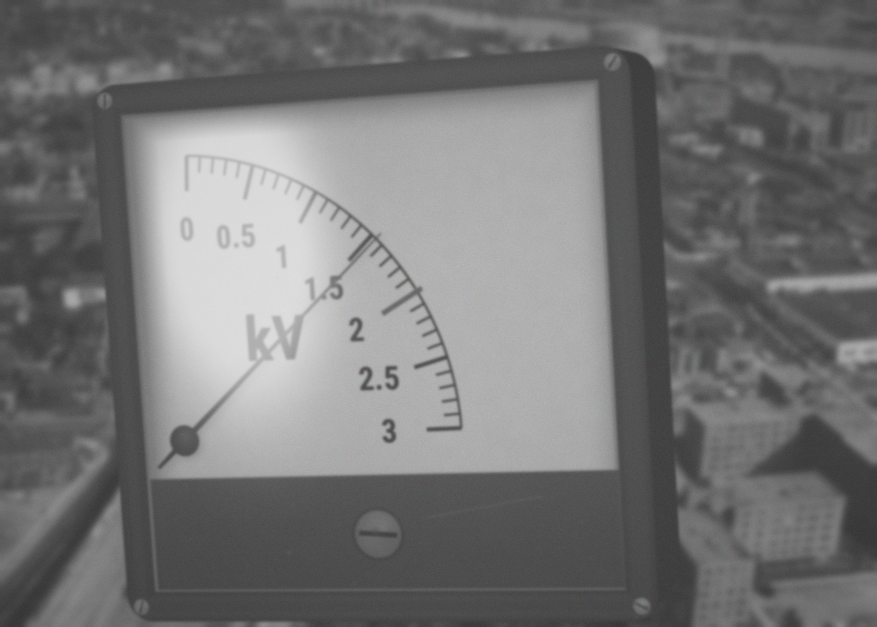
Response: 1.55 kV
